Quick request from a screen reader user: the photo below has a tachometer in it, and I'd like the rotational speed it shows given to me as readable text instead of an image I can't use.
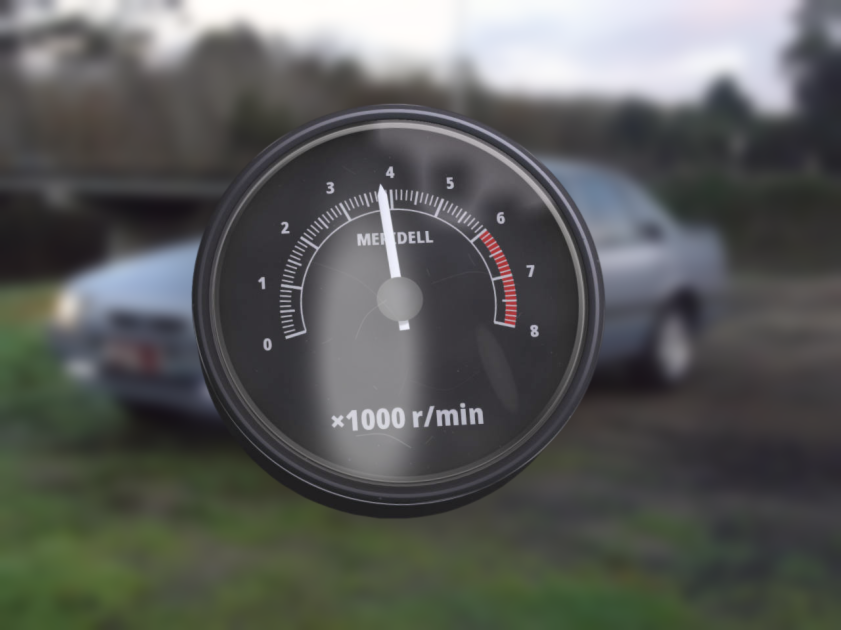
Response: 3800 rpm
